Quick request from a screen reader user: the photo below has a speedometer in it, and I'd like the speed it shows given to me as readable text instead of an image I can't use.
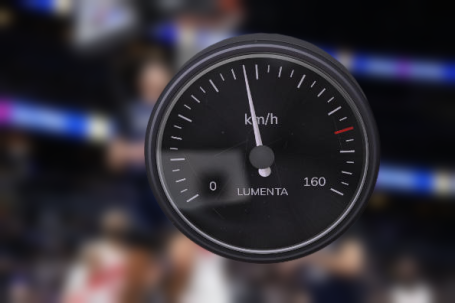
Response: 75 km/h
